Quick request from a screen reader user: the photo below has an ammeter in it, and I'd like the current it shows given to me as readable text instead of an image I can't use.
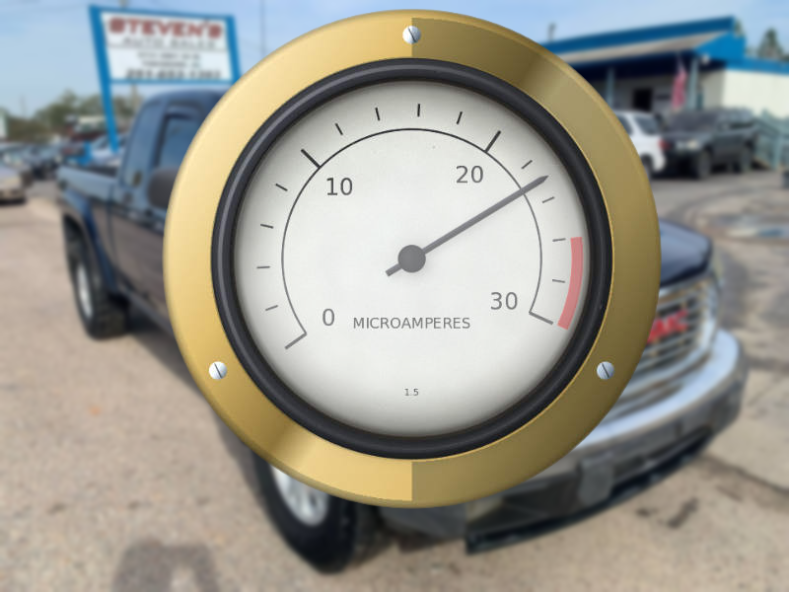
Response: 23 µA
